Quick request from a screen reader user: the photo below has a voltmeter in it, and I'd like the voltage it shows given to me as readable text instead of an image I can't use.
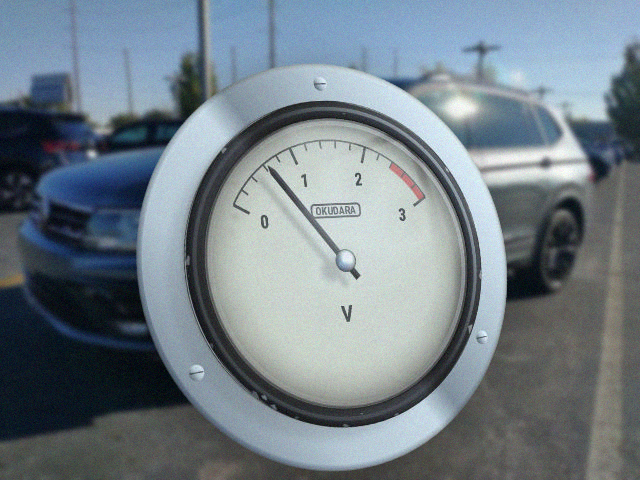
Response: 0.6 V
